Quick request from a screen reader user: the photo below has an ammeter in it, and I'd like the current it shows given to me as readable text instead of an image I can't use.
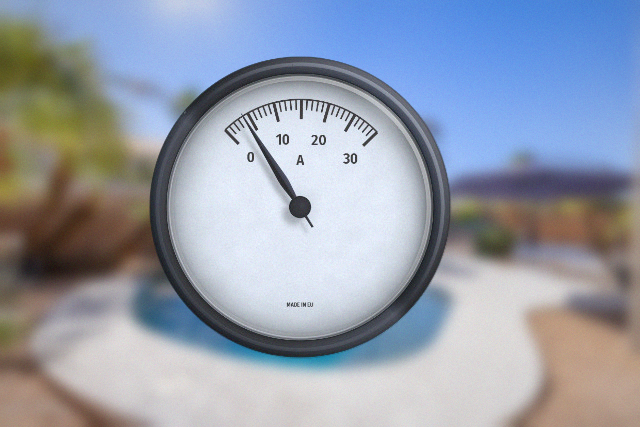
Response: 4 A
